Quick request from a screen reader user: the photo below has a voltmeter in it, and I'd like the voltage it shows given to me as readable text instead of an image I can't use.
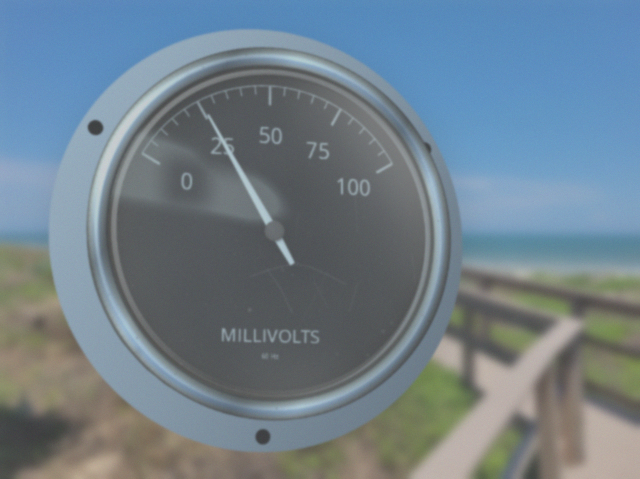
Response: 25 mV
